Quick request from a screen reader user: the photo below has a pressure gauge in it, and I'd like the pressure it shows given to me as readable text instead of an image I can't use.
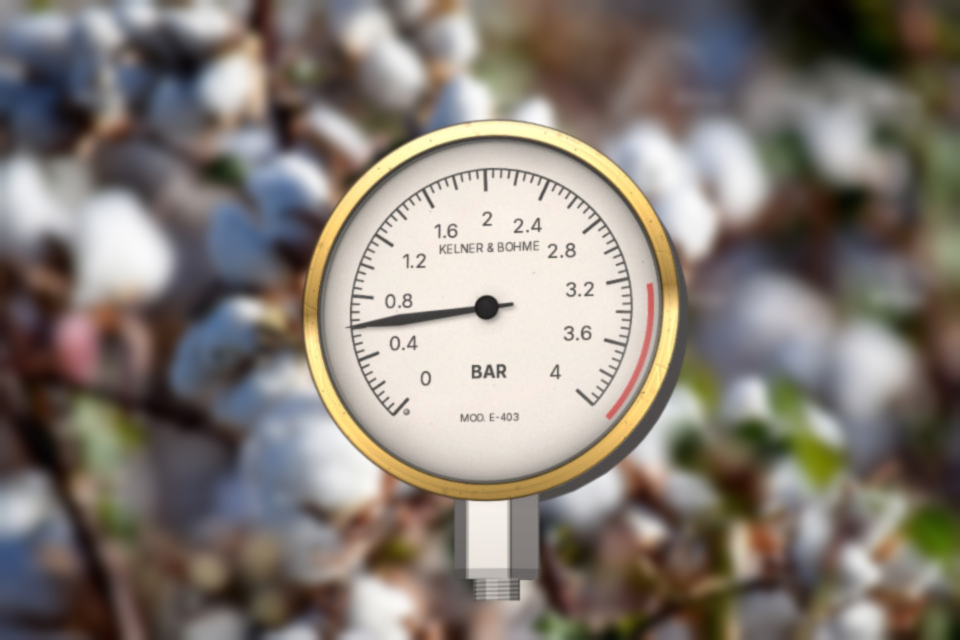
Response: 0.6 bar
